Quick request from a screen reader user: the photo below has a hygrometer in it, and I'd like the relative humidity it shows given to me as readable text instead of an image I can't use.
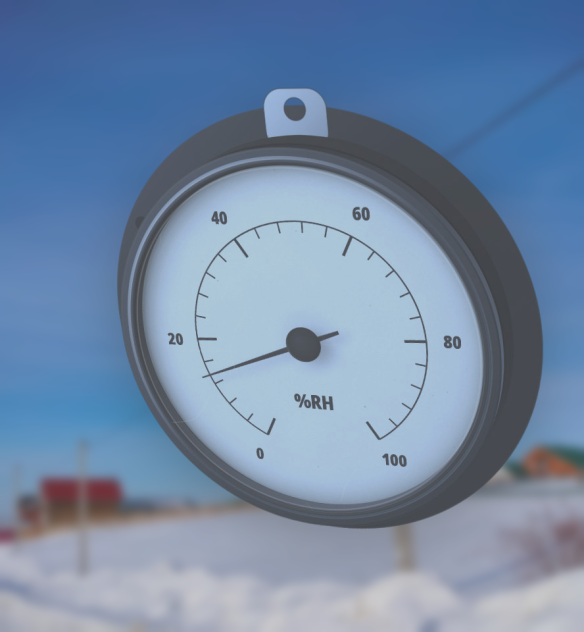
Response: 14 %
